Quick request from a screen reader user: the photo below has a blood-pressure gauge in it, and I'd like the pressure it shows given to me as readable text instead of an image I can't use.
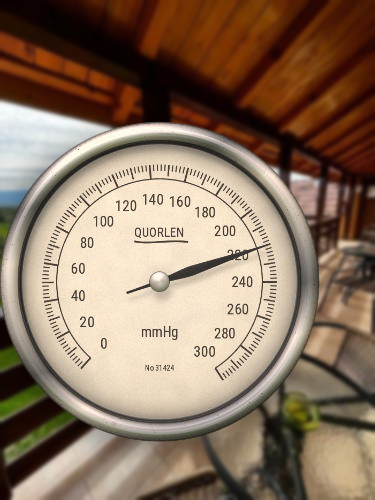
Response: 220 mmHg
